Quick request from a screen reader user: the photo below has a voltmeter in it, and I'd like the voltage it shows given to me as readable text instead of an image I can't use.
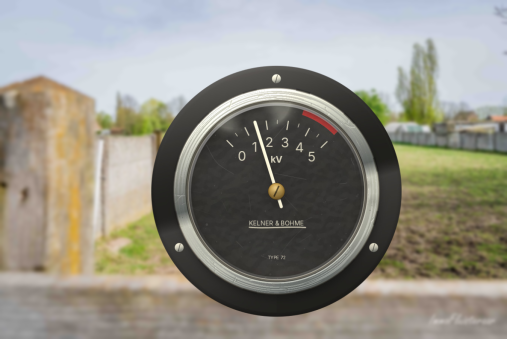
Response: 1.5 kV
